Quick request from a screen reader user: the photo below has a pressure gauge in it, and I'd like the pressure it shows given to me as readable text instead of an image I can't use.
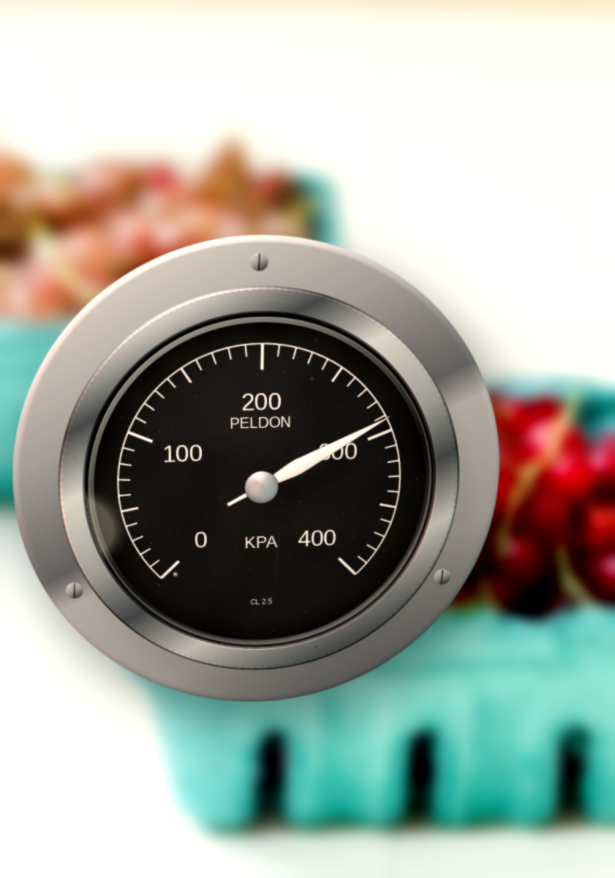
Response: 290 kPa
